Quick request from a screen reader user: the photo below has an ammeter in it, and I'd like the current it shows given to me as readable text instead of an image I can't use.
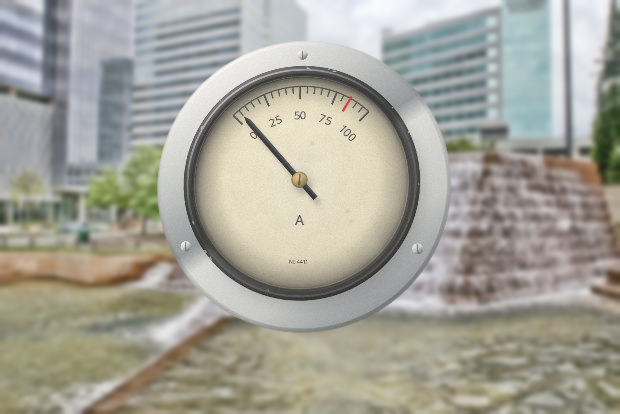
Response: 5 A
